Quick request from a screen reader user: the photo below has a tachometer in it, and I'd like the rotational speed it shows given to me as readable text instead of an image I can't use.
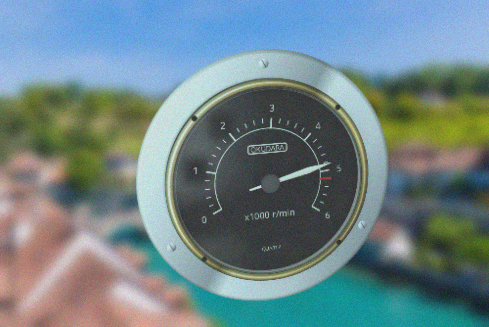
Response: 4800 rpm
